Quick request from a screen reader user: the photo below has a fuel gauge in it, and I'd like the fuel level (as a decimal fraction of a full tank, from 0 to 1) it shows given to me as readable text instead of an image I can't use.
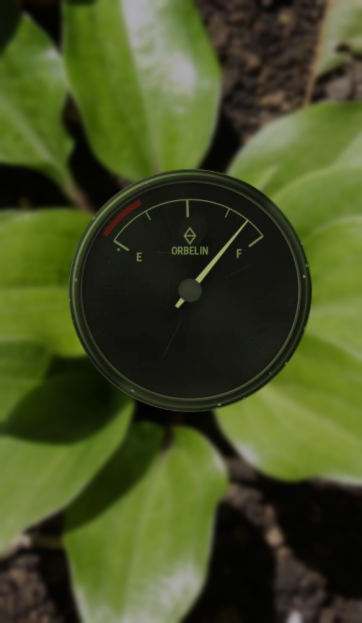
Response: 0.875
